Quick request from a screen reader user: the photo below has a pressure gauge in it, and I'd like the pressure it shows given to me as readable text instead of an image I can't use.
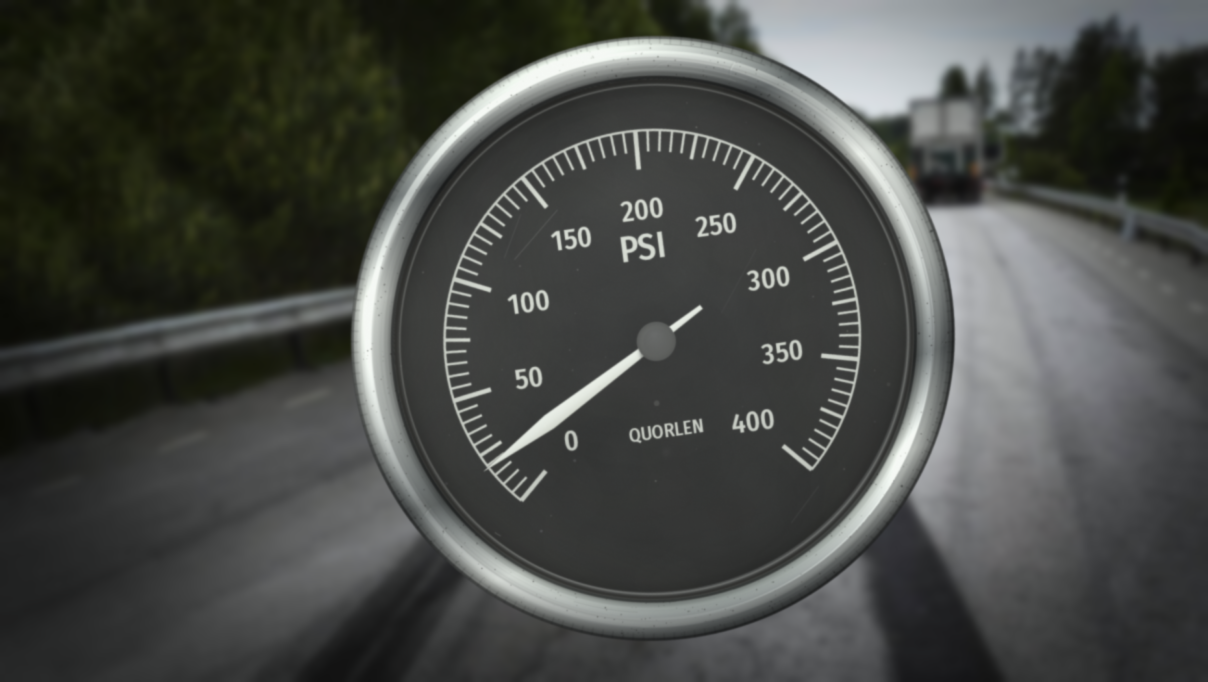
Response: 20 psi
